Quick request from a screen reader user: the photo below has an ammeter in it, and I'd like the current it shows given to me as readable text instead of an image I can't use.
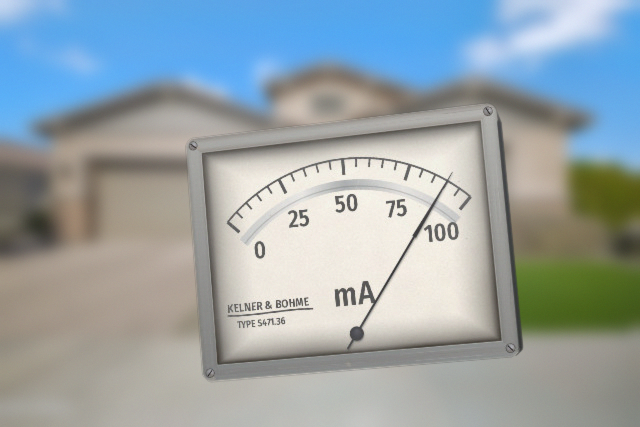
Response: 90 mA
